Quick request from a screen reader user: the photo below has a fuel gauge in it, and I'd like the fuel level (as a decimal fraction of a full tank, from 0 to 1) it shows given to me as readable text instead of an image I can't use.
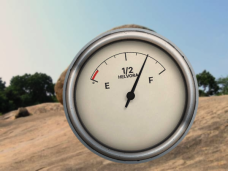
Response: 0.75
